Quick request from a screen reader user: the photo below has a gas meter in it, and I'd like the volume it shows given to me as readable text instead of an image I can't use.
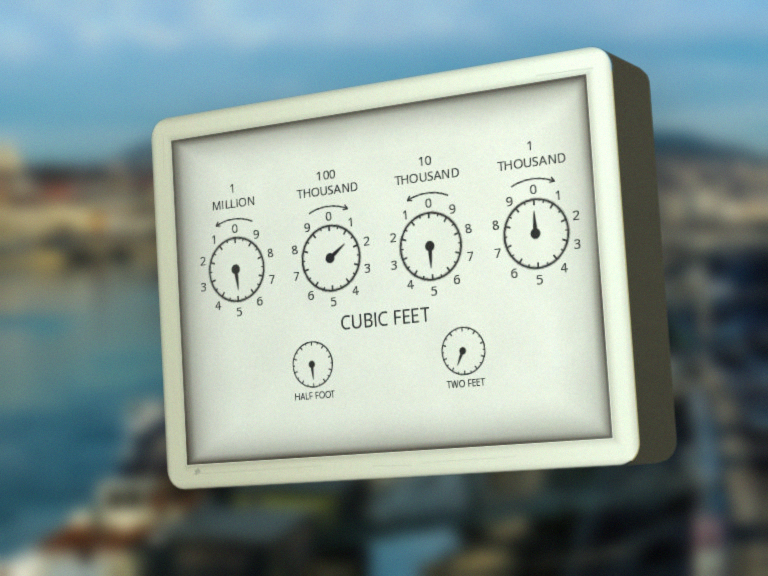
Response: 515000 ft³
